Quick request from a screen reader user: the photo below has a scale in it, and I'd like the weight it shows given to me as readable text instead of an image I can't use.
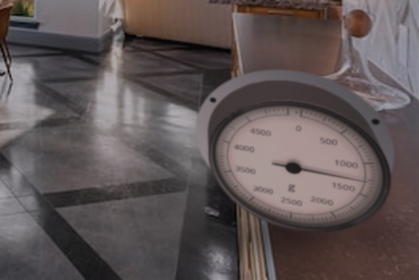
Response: 1250 g
